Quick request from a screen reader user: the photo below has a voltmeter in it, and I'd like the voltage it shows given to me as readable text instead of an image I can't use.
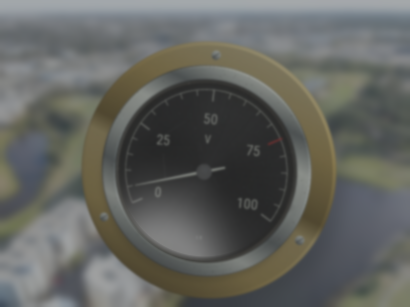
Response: 5 V
